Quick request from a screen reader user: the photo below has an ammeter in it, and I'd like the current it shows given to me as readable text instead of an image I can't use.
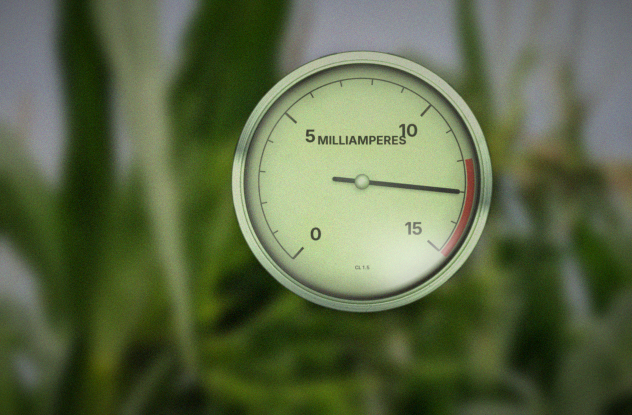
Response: 13 mA
